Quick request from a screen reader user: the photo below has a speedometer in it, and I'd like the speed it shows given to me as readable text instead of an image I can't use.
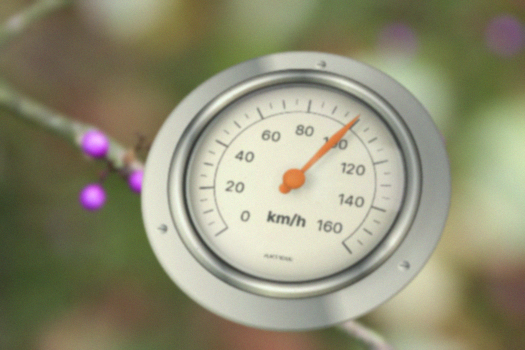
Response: 100 km/h
